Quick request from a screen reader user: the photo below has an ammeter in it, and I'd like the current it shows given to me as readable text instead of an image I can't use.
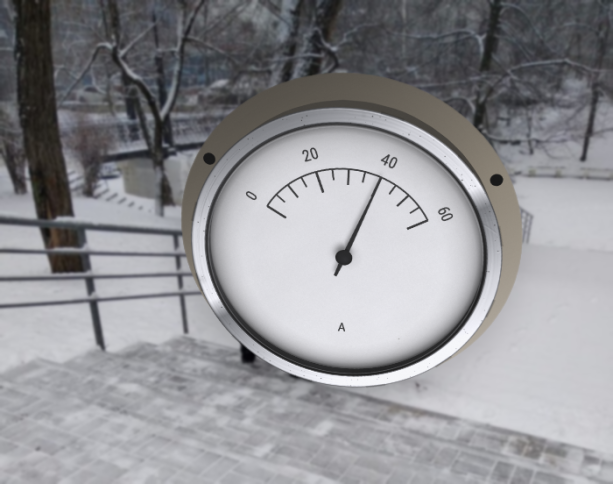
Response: 40 A
